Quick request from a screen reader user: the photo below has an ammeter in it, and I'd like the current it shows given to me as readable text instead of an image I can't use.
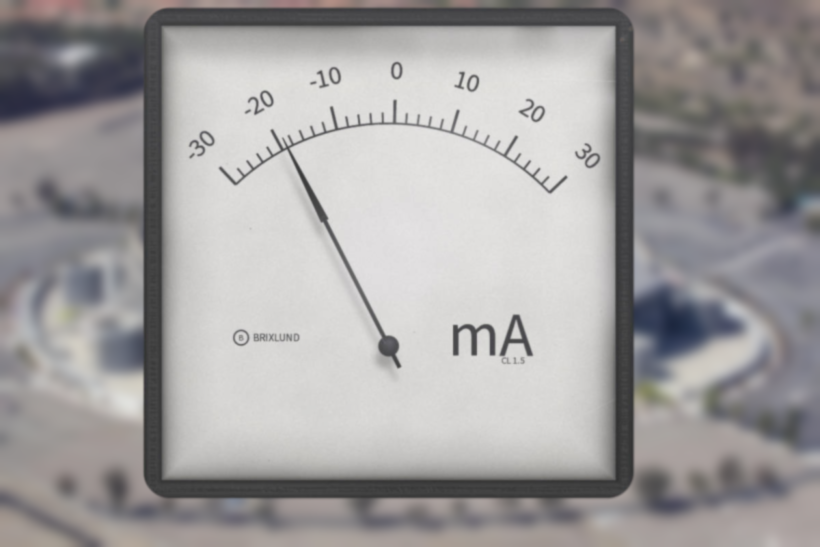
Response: -19 mA
